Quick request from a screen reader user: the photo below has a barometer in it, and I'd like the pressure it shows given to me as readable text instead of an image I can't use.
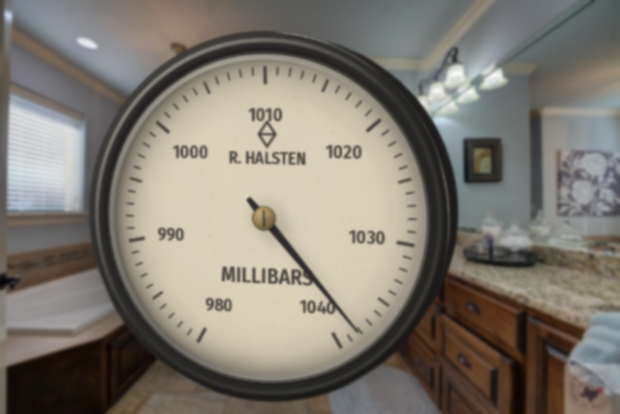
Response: 1038 mbar
